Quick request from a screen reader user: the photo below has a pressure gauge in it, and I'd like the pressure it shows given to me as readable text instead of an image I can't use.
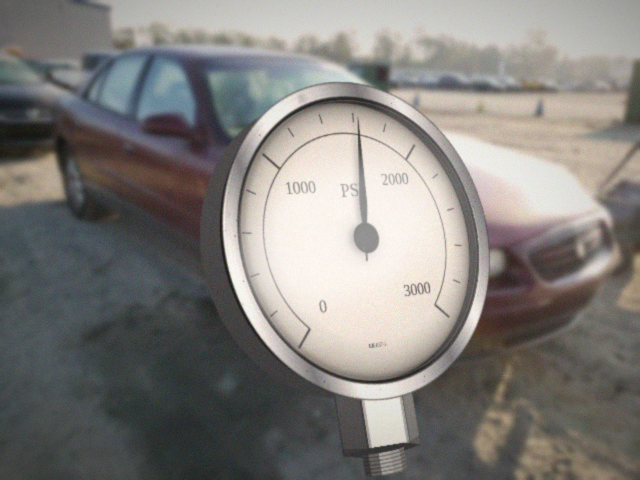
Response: 1600 psi
